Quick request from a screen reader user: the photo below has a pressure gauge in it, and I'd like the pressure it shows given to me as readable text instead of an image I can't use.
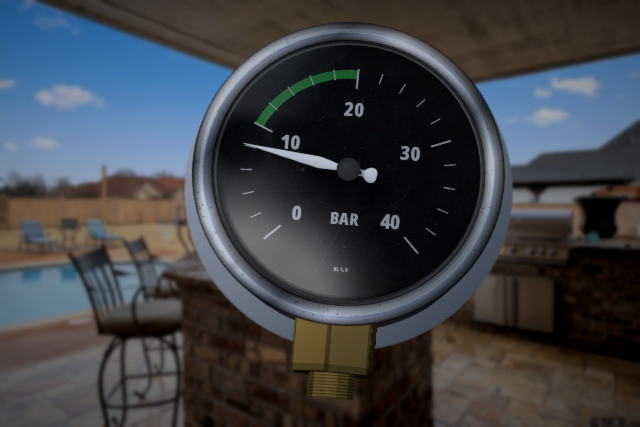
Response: 8 bar
